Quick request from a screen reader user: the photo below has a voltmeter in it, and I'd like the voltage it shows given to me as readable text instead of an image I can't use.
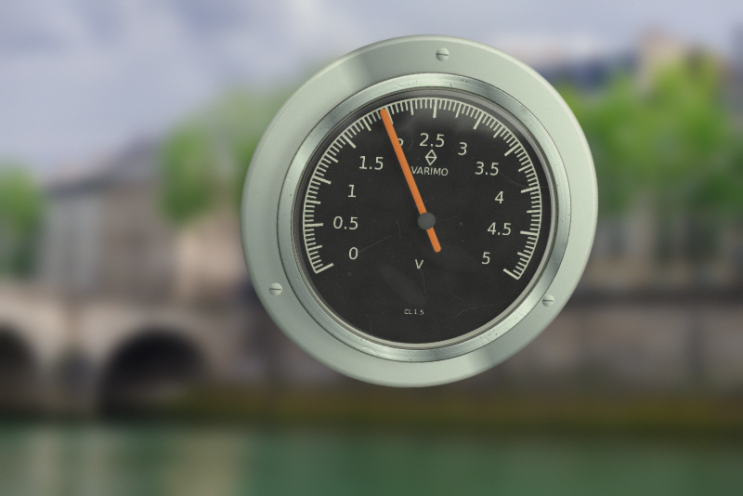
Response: 1.95 V
